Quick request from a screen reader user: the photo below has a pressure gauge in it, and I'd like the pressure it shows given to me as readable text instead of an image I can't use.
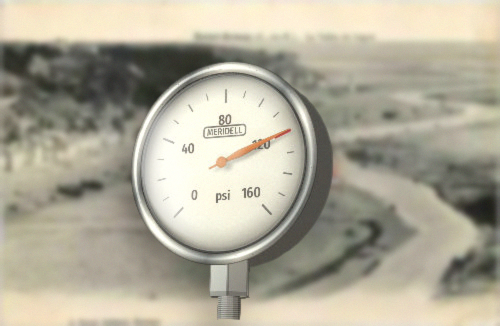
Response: 120 psi
